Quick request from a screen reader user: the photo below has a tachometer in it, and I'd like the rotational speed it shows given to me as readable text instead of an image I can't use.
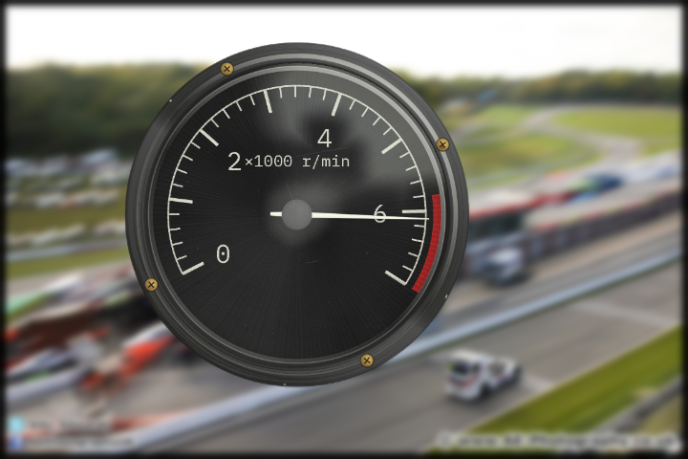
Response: 6100 rpm
